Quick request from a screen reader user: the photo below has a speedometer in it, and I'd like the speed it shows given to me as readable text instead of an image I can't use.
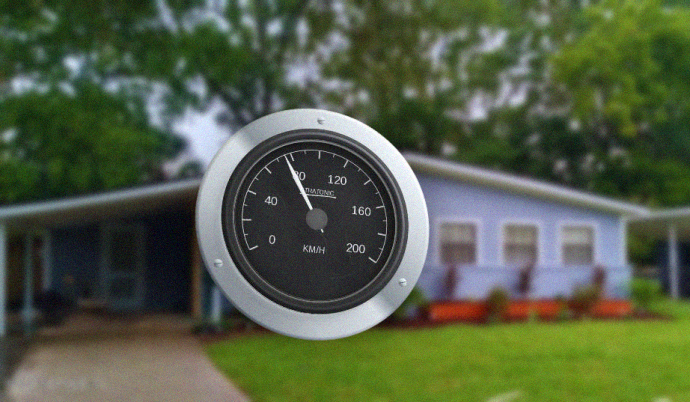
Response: 75 km/h
